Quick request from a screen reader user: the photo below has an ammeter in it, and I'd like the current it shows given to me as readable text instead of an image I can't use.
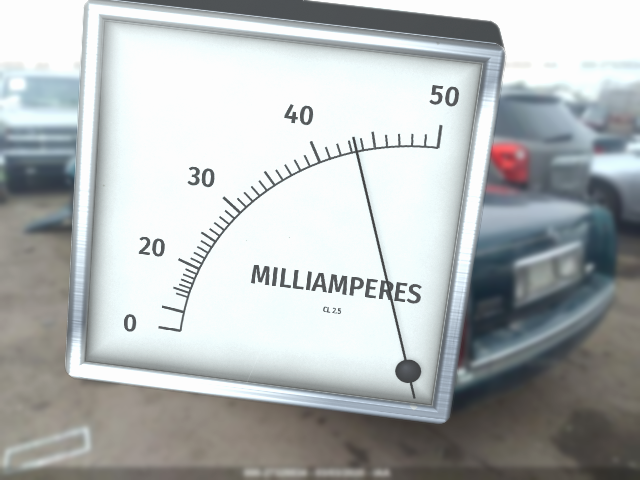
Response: 43.5 mA
